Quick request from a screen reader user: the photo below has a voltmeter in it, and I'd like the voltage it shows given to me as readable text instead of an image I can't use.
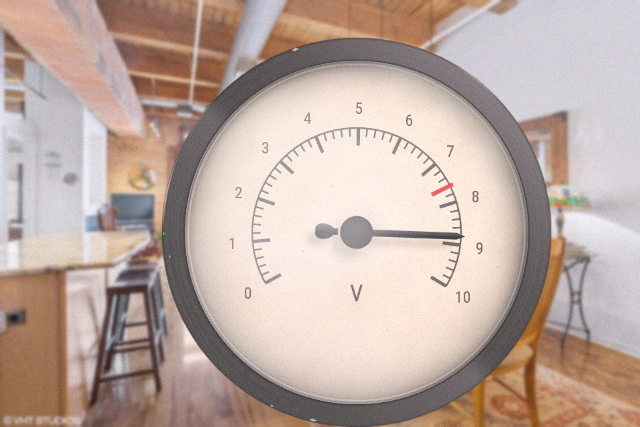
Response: 8.8 V
